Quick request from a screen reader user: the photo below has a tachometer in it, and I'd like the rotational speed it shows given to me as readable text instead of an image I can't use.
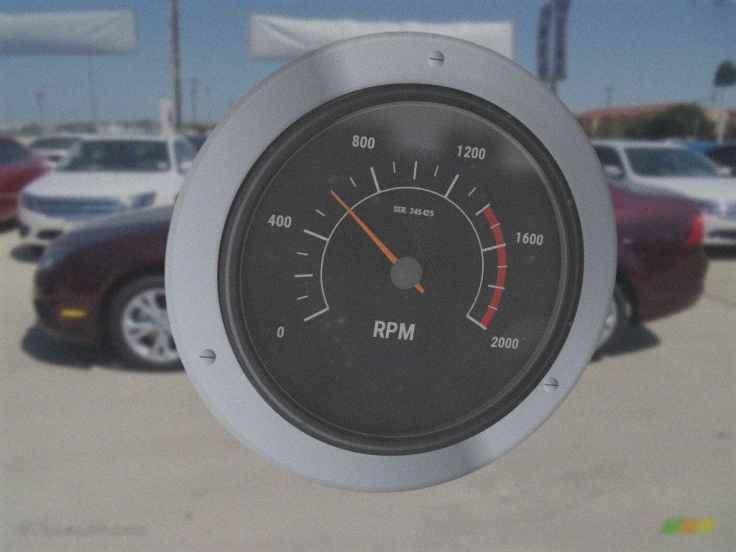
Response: 600 rpm
